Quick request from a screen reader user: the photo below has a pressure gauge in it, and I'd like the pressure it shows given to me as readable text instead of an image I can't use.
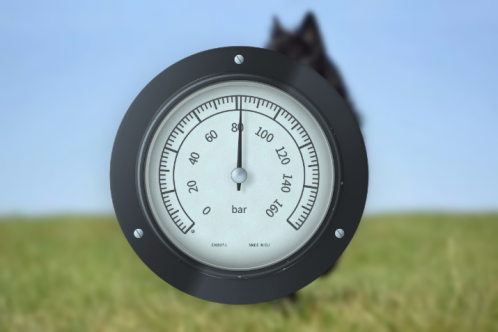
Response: 82 bar
